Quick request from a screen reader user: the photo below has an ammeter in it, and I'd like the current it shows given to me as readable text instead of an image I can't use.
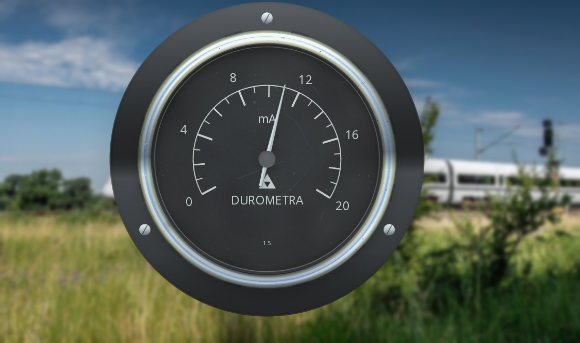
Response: 11 mA
